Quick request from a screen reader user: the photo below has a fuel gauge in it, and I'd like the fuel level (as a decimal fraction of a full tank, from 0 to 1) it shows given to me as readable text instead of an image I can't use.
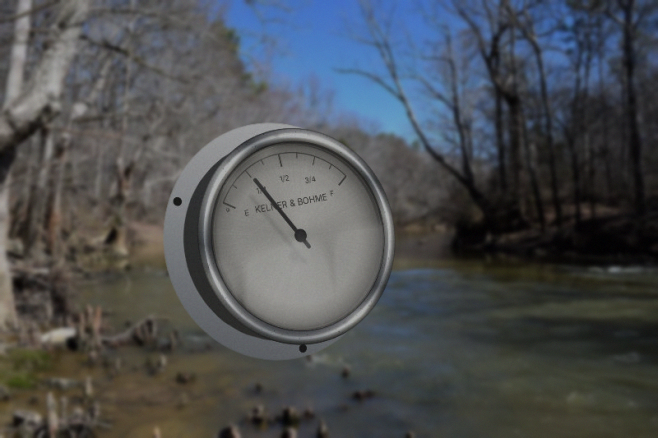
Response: 0.25
